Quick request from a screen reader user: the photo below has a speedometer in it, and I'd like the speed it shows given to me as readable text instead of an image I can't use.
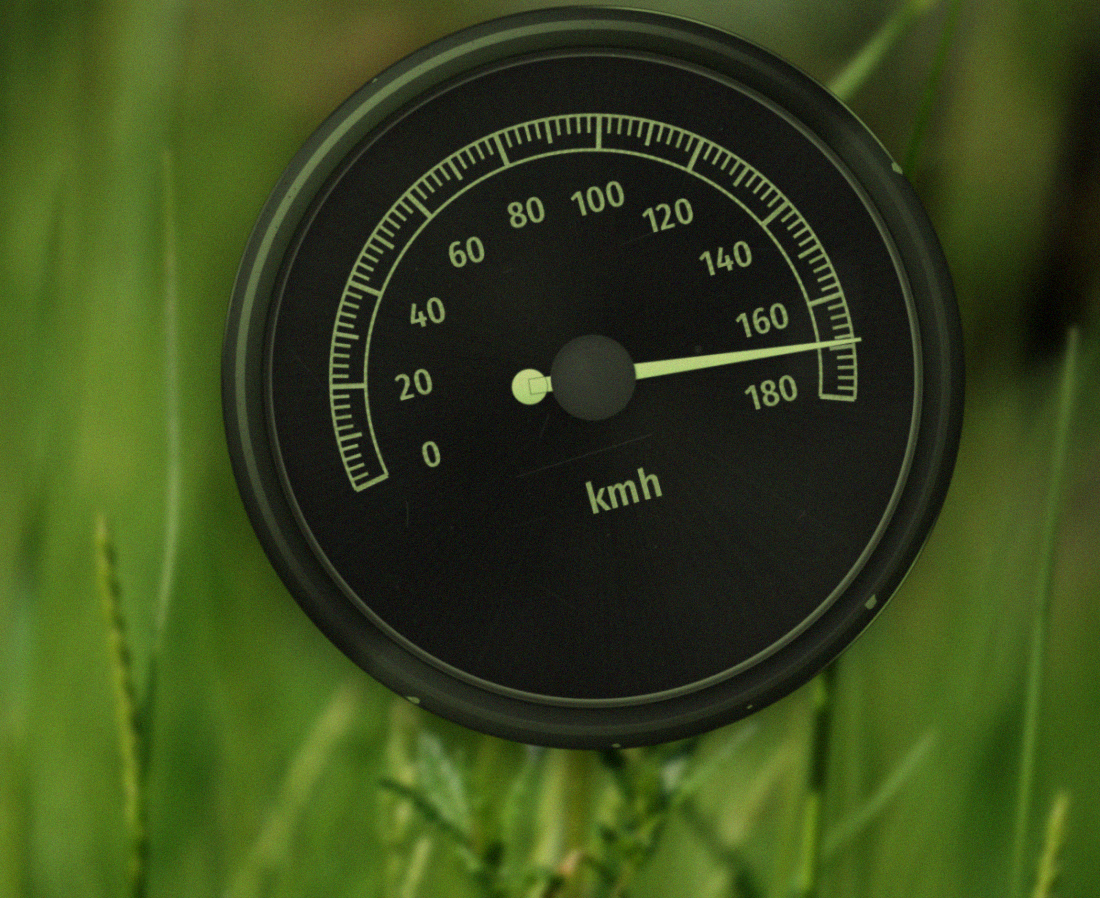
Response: 169 km/h
